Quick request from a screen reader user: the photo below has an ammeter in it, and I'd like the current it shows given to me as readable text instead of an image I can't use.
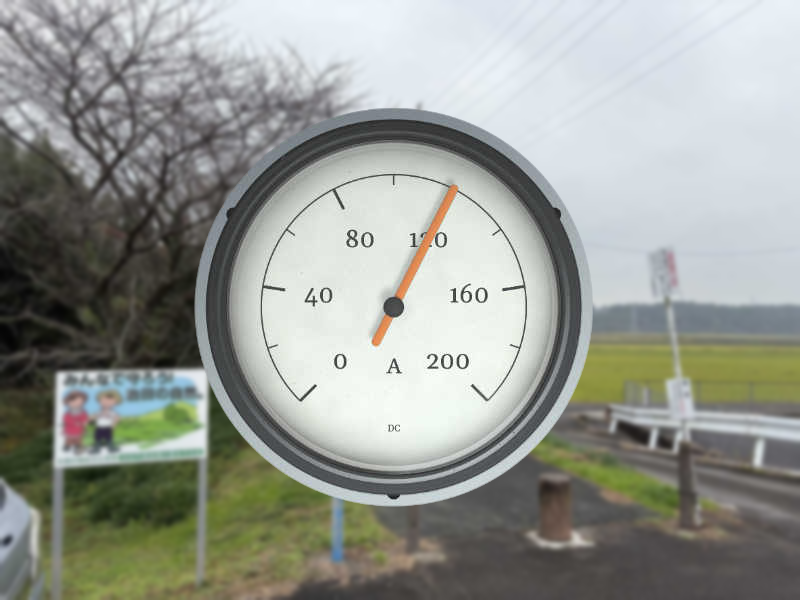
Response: 120 A
